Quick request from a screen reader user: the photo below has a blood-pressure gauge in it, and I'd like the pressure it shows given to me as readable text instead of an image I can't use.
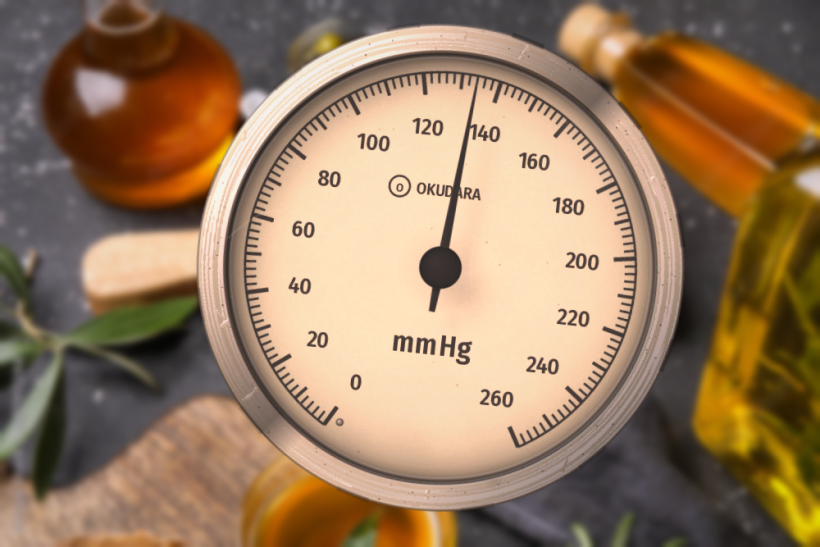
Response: 134 mmHg
